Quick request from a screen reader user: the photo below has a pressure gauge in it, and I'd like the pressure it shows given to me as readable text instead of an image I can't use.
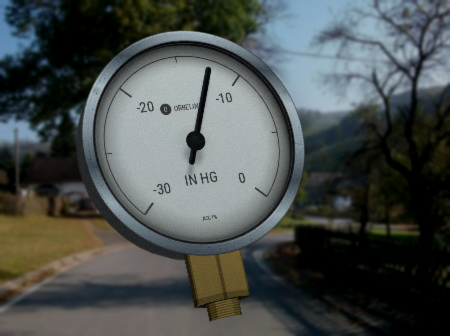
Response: -12.5 inHg
